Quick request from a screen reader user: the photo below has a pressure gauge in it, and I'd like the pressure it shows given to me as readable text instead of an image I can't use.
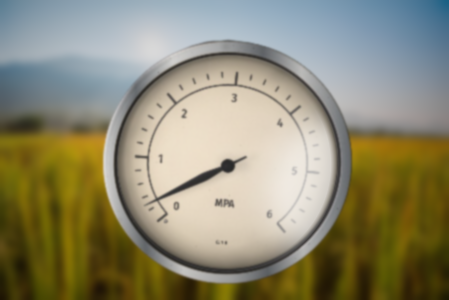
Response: 0.3 MPa
